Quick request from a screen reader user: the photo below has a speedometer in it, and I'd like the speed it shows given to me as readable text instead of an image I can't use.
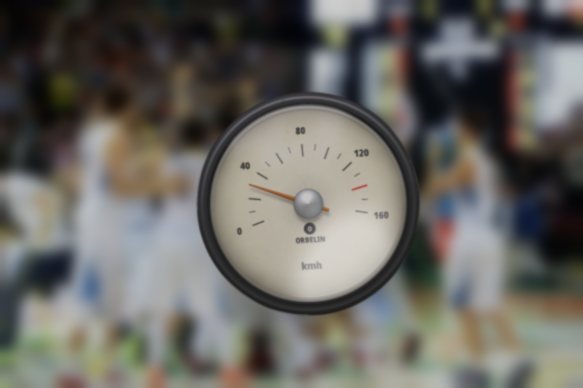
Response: 30 km/h
